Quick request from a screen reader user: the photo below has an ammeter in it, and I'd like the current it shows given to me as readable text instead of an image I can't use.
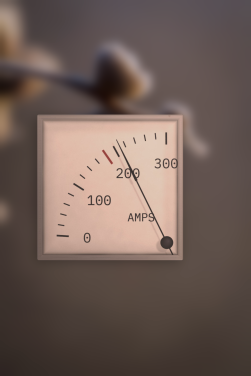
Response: 210 A
